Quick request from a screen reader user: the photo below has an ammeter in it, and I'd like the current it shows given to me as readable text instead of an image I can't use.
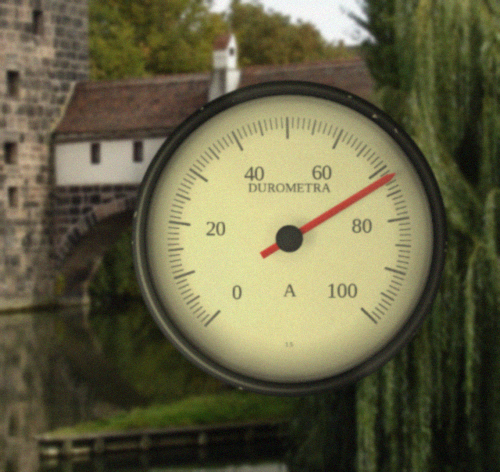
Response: 72 A
